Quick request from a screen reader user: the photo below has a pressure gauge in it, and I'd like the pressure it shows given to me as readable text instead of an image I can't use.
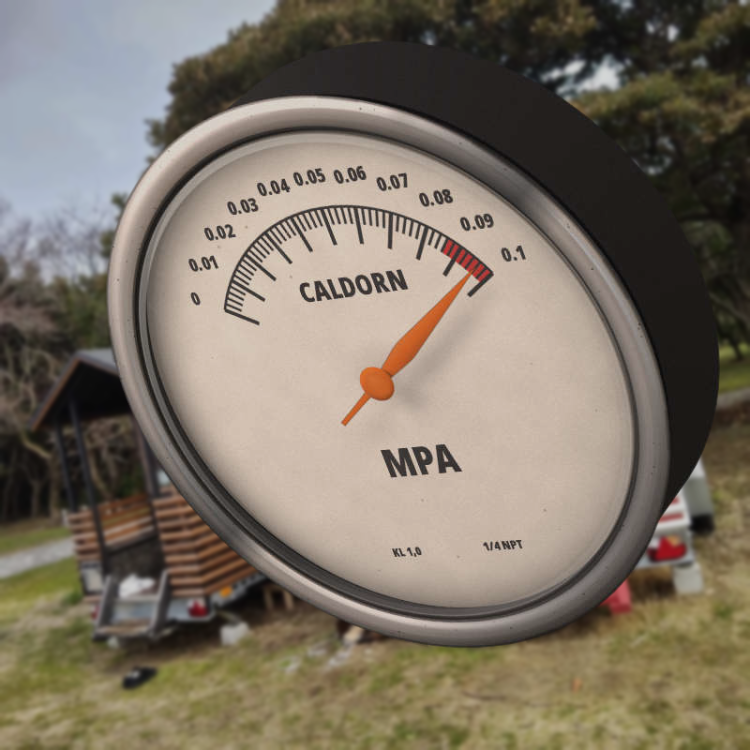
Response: 0.096 MPa
